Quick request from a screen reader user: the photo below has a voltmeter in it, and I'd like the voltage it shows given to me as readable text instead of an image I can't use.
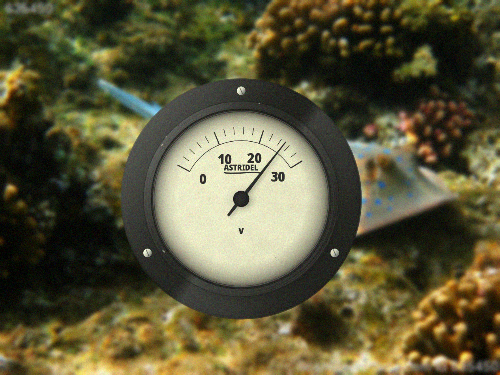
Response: 25 V
